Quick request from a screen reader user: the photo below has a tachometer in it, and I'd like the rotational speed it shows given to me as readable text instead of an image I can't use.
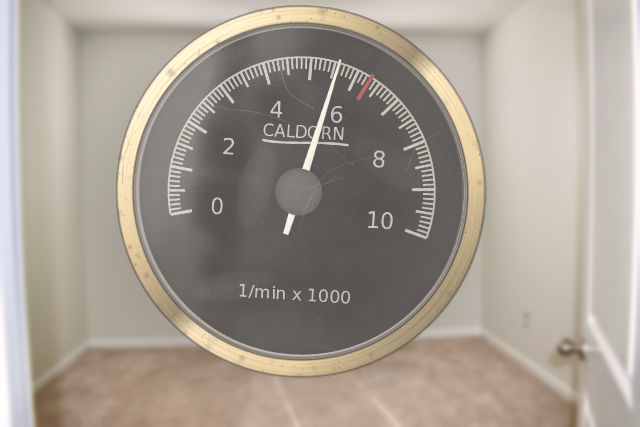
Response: 5600 rpm
